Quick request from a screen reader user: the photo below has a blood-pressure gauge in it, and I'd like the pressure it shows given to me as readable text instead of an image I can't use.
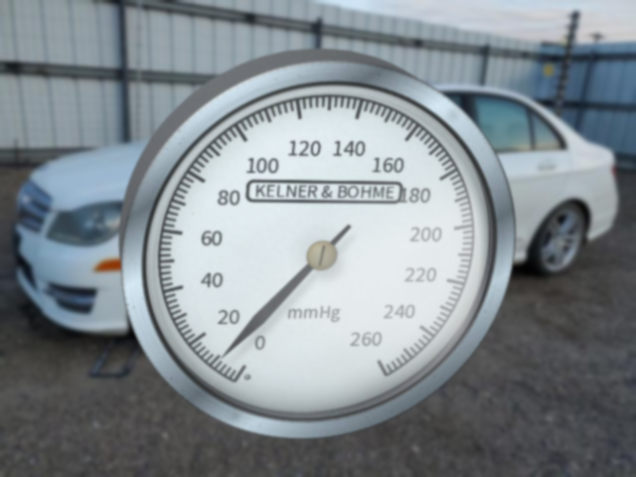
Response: 10 mmHg
